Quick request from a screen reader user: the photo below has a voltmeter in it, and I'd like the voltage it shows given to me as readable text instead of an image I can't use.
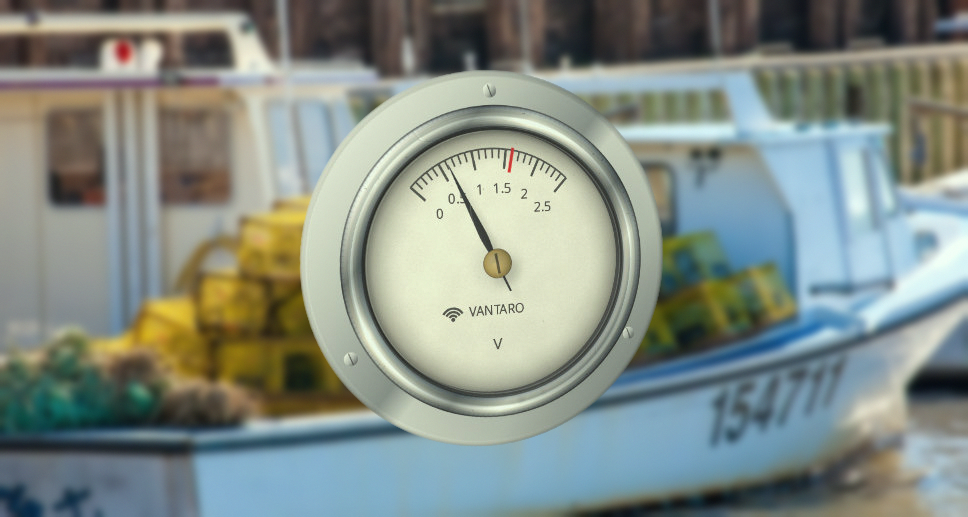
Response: 0.6 V
